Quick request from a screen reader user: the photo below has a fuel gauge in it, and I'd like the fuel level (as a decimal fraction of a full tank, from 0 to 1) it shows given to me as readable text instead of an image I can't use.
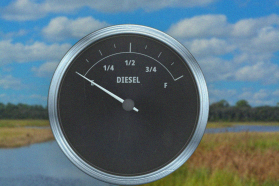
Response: 0
